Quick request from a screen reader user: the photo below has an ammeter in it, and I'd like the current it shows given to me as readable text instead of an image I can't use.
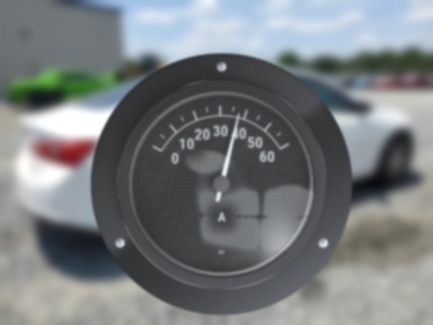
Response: 37.5 A
